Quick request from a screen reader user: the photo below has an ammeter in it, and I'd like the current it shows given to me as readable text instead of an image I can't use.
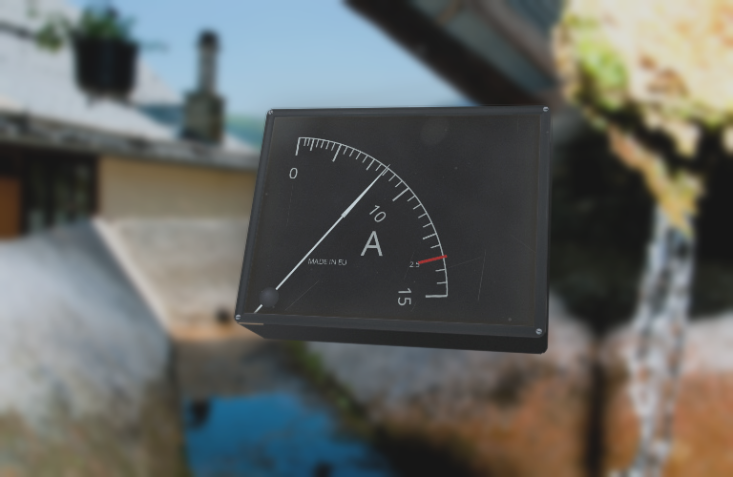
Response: 8.5 A
